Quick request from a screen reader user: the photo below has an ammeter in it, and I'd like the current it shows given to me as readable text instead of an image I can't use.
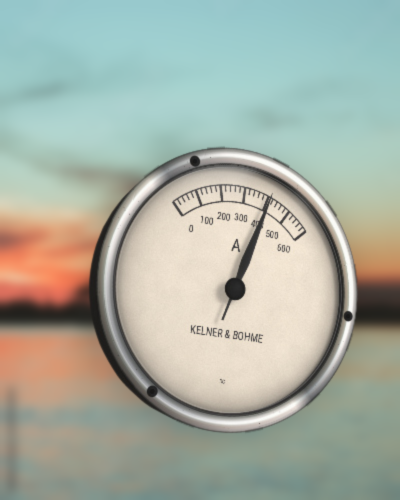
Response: 400 A
